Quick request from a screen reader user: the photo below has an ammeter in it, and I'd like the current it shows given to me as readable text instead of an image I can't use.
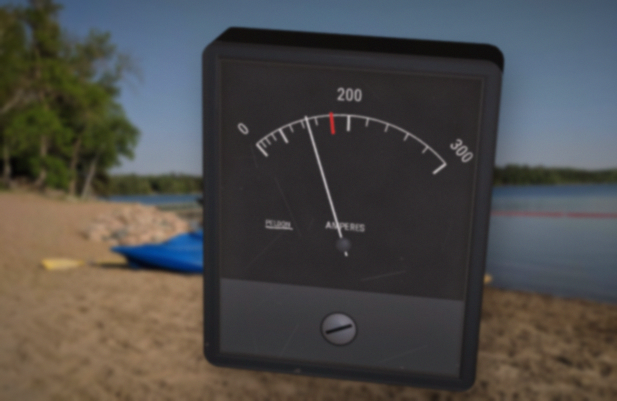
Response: 150 A
